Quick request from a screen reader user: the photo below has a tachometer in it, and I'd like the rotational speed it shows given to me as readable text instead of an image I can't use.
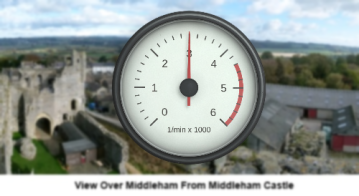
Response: 3000 rpm
